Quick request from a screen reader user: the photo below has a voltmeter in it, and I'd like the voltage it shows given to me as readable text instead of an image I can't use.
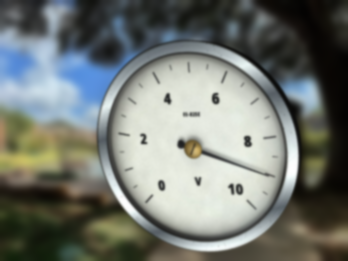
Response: 9 V
